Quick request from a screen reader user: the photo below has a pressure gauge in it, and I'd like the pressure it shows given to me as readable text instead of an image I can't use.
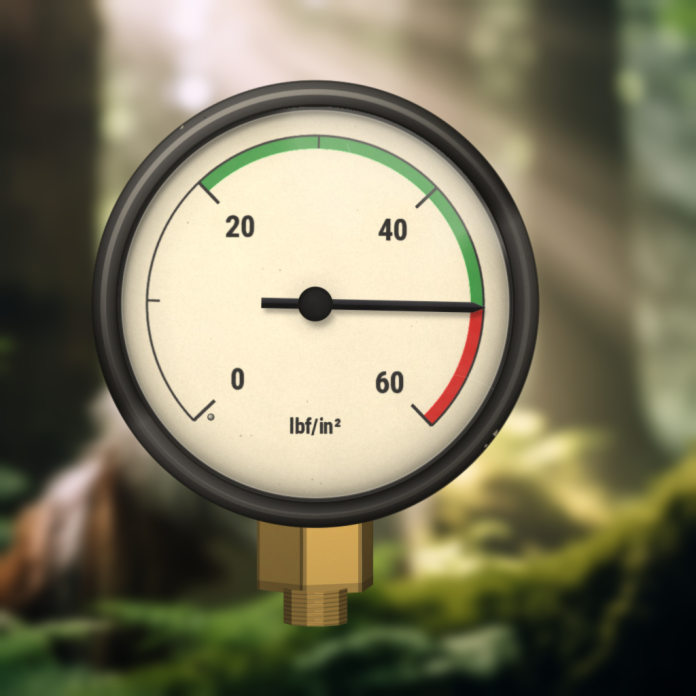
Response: 50 psi
